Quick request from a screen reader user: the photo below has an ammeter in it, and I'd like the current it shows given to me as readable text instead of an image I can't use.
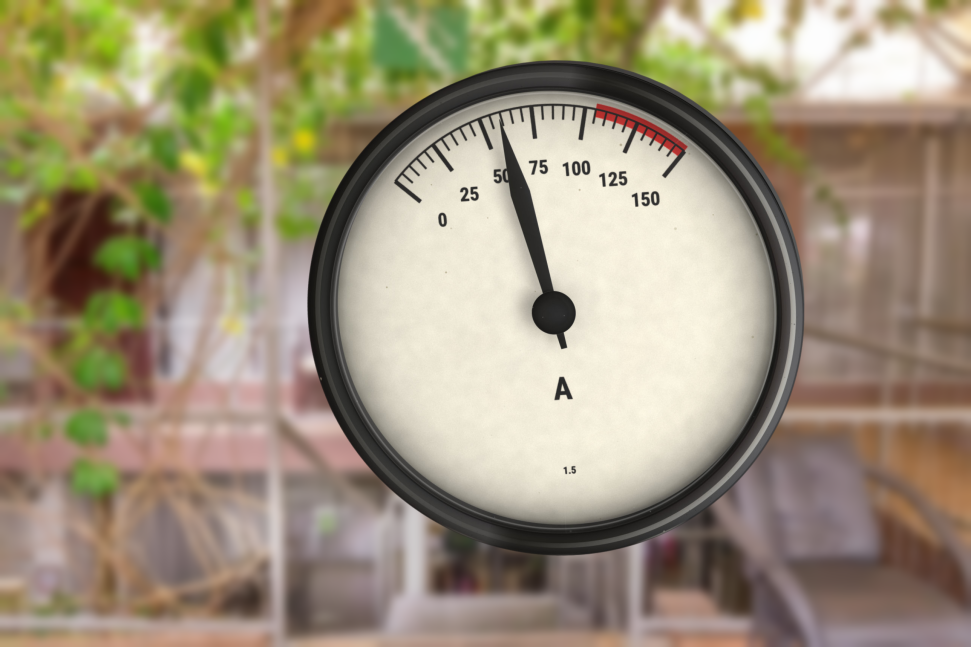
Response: 60 A
